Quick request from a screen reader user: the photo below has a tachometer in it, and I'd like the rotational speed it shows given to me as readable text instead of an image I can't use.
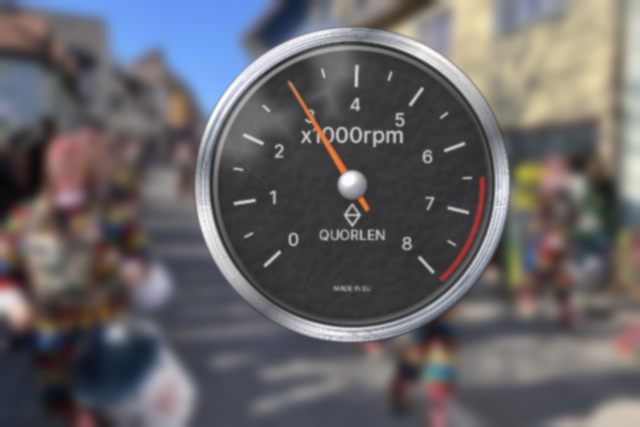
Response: 3000 rpm
